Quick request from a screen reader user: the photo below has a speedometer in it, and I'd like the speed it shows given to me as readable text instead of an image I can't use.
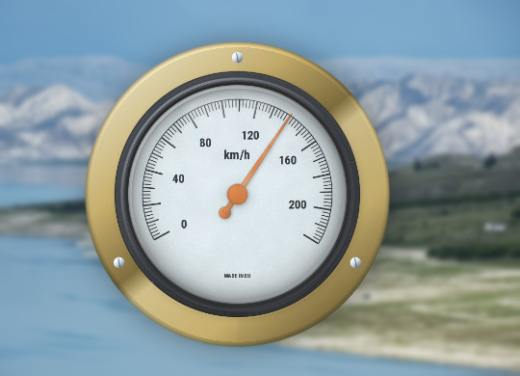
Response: 140 km/h
